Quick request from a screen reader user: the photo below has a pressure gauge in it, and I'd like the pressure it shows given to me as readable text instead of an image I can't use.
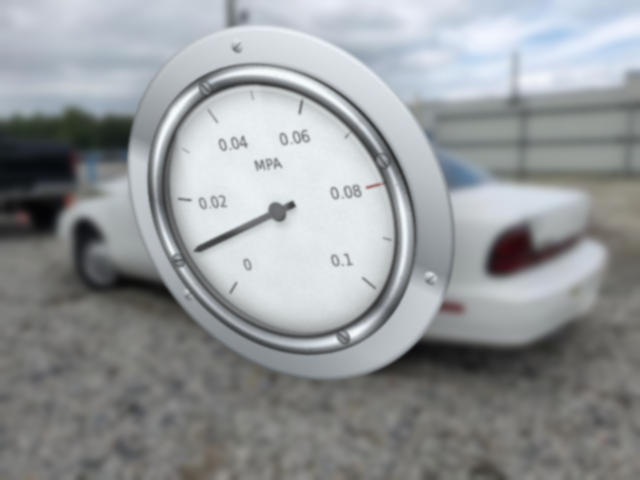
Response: 0.01 MPa
